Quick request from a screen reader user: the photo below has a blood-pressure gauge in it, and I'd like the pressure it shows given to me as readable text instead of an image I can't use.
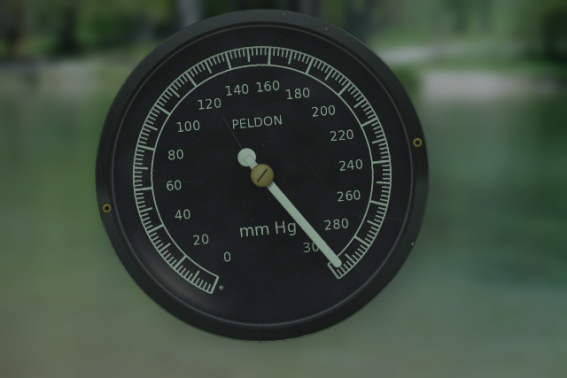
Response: 296 mmHg
